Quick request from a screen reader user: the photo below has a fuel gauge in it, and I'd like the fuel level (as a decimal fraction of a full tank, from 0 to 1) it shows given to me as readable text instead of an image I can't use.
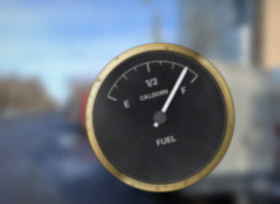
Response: 0.875
